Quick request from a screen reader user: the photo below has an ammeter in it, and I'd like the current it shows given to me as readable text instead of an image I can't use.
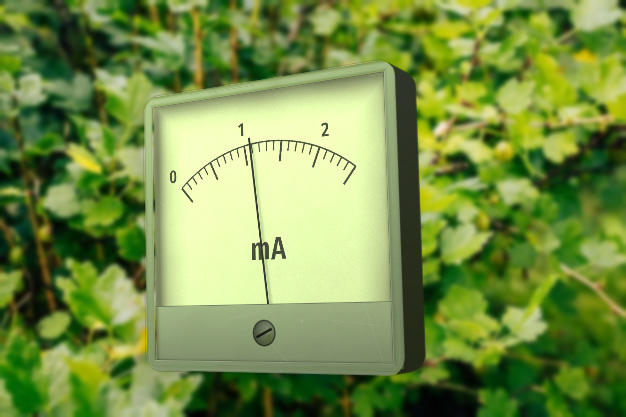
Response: 1.1 mA
